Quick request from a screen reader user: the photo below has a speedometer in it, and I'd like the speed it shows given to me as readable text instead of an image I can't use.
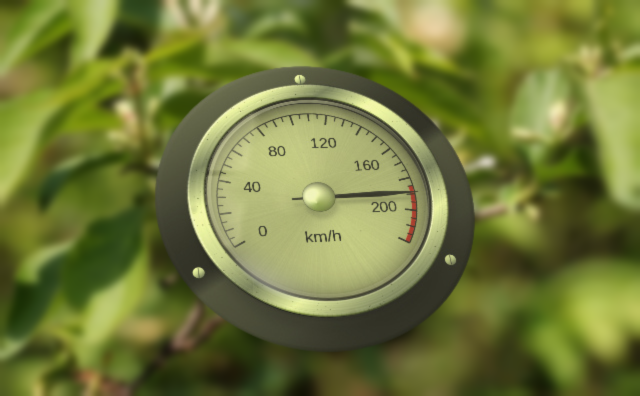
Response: 190 km/h
